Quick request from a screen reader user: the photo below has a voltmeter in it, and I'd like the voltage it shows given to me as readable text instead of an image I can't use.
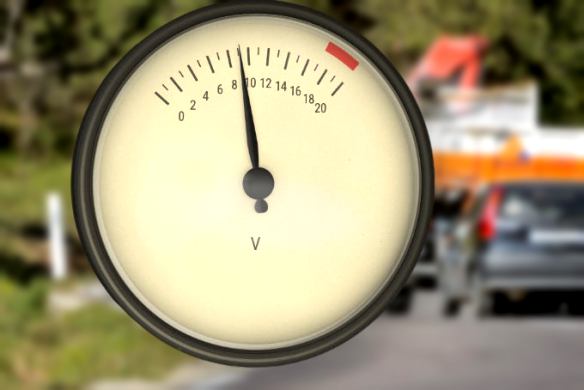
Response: 9 V
